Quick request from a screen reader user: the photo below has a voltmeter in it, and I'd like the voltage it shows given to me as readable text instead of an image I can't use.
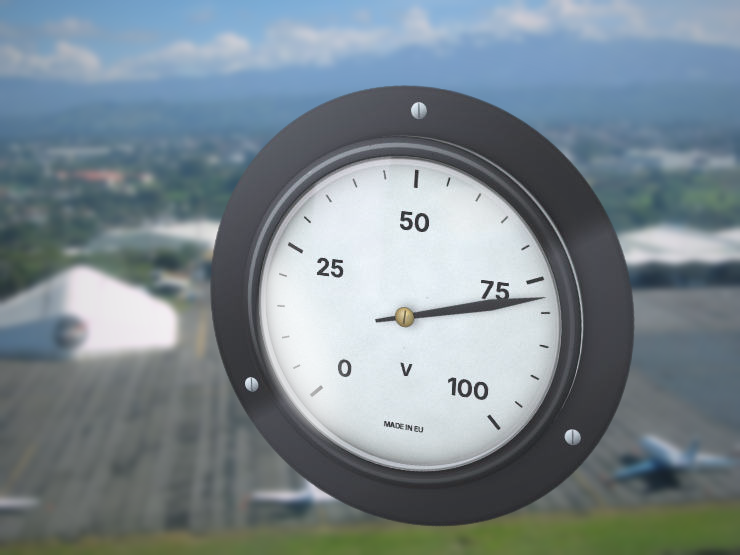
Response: 77.5 V
